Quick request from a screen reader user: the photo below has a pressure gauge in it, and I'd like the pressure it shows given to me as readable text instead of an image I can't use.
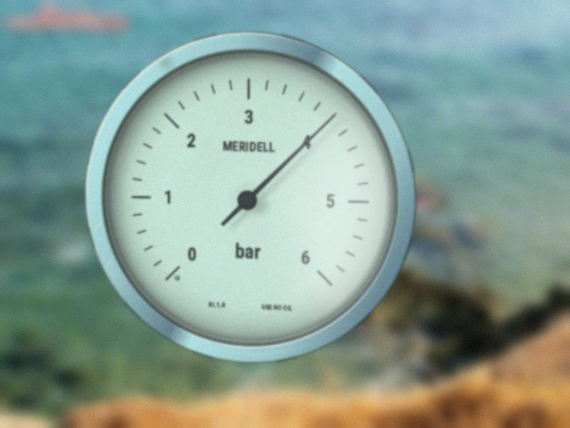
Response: 4 bar
